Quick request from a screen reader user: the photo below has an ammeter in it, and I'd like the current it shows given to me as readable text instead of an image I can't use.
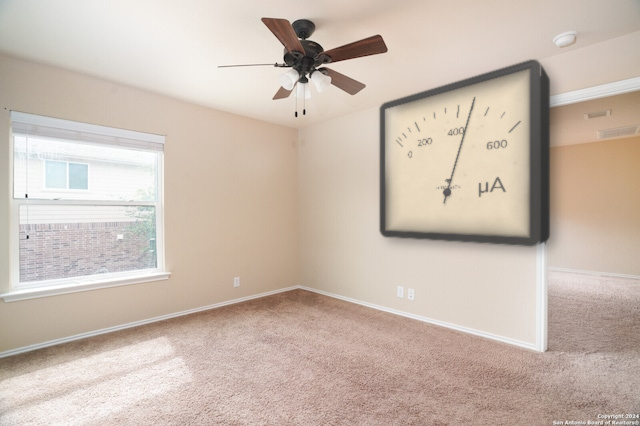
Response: 450 µA
